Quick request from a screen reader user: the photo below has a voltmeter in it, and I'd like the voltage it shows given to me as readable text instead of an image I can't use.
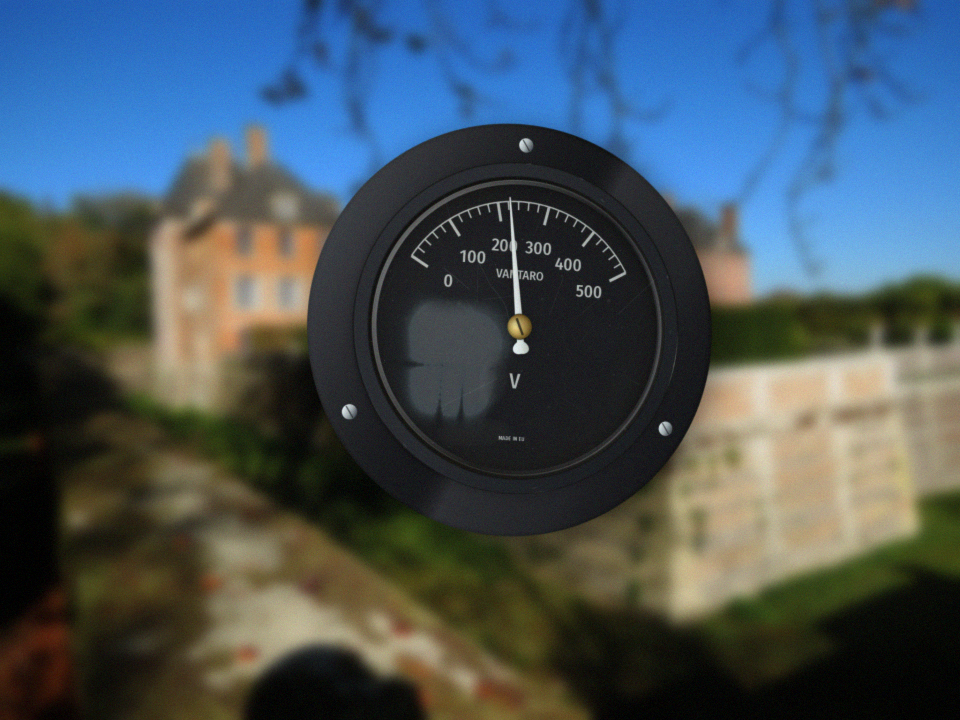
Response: 220 V
